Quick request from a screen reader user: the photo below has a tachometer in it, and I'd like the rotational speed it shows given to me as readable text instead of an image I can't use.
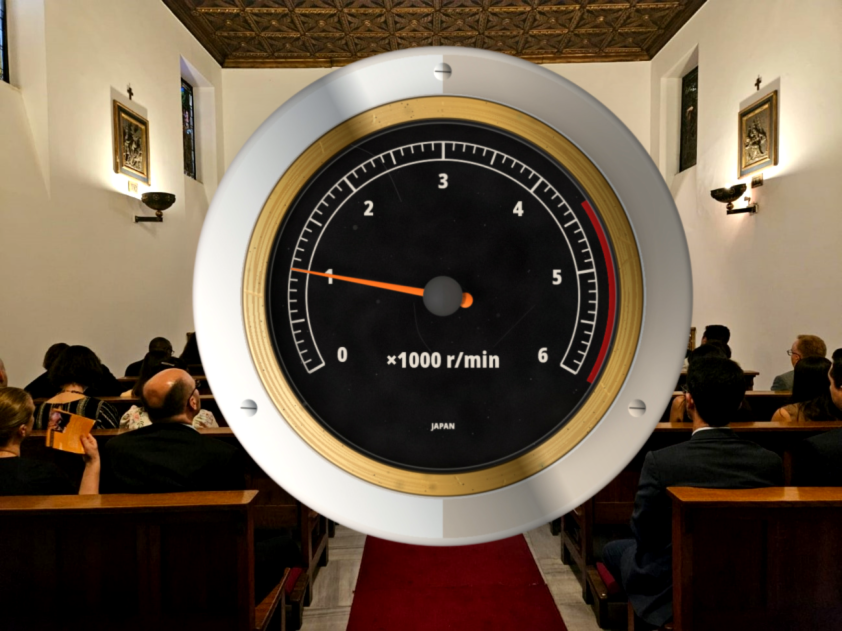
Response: 1000 rpm
